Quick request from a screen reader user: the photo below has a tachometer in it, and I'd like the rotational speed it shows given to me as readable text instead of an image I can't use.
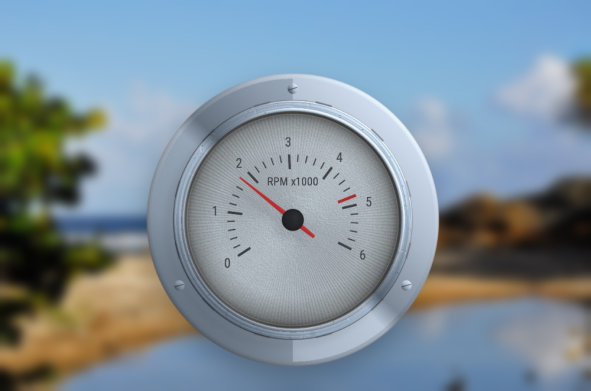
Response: 1800 rpm
